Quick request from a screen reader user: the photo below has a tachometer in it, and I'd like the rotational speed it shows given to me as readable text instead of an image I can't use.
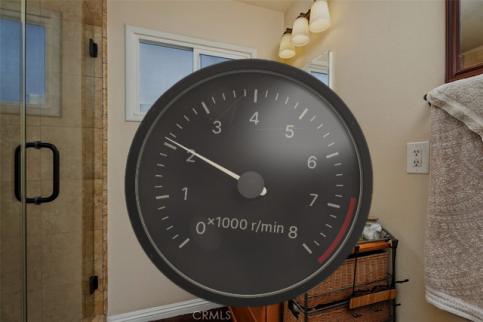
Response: 2100 rpm
